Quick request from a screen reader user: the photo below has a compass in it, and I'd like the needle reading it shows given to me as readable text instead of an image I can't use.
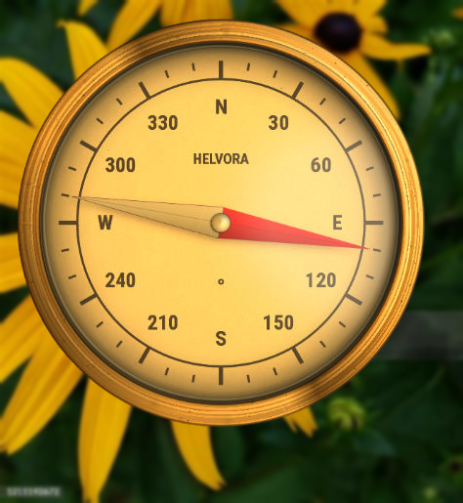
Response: 100 °
